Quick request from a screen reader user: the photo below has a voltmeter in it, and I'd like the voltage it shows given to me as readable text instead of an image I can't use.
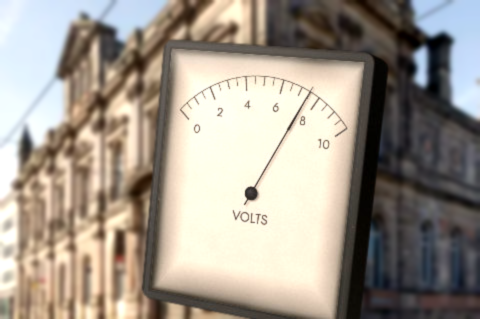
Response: 7.5 V
